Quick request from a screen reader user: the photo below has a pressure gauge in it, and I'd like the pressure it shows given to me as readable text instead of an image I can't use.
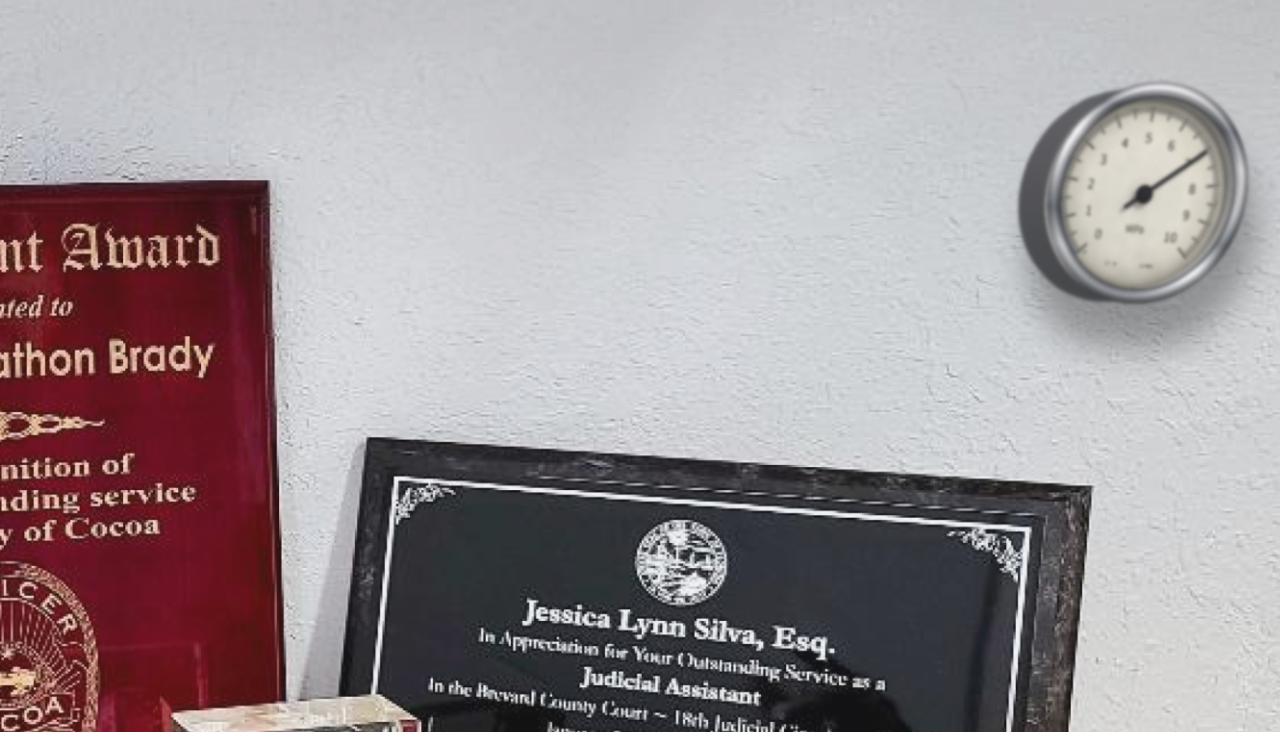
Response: 7 MPa
